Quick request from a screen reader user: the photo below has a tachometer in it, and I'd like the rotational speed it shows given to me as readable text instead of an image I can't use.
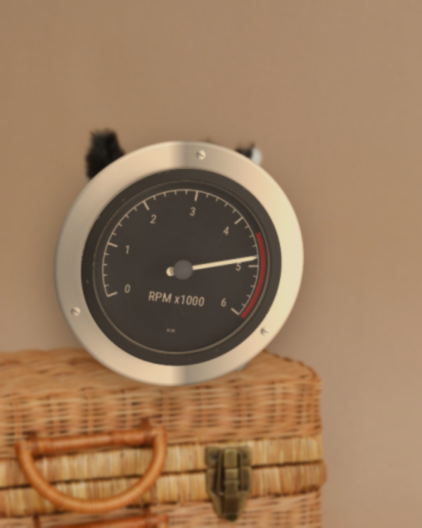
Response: 4800 rpm
